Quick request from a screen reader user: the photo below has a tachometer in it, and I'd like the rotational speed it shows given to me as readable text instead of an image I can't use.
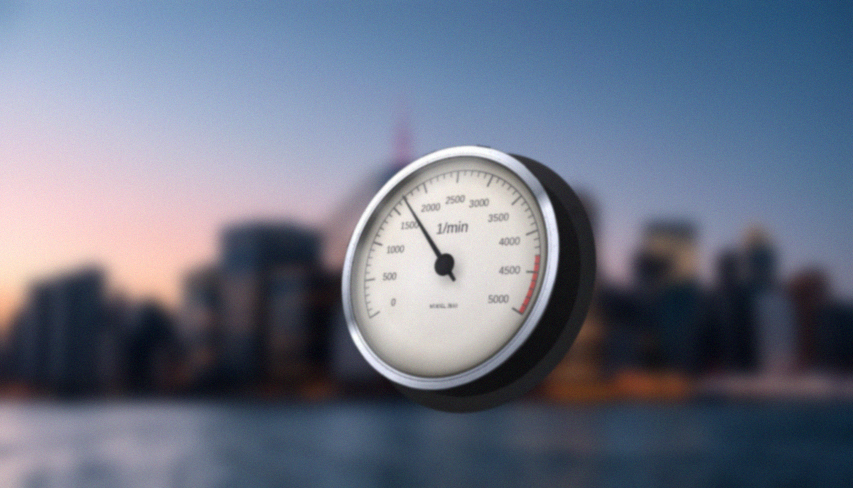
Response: 1700 rpm
